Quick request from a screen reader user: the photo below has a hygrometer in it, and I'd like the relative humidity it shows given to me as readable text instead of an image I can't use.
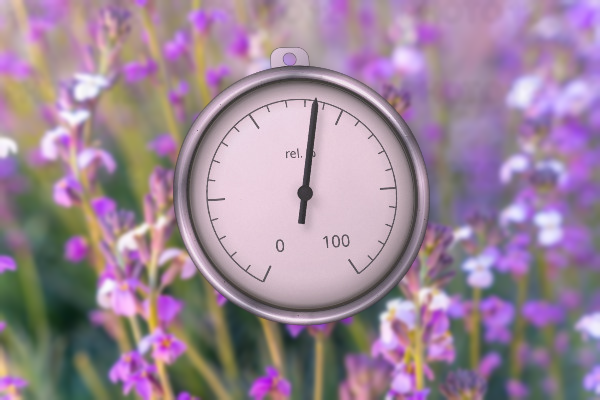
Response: 54 %
